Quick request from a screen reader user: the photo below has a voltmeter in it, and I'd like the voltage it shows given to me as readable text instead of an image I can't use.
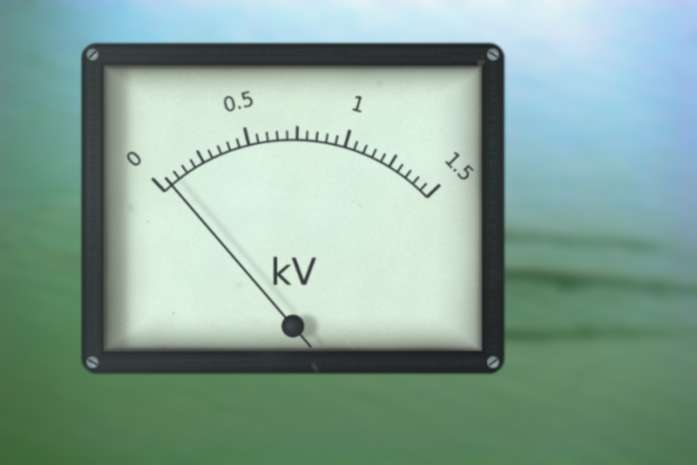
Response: 0.05 kV
